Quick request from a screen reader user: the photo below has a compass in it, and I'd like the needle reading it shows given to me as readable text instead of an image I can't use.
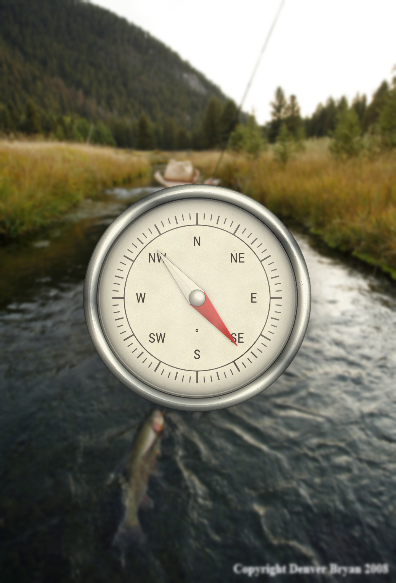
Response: 140 °
